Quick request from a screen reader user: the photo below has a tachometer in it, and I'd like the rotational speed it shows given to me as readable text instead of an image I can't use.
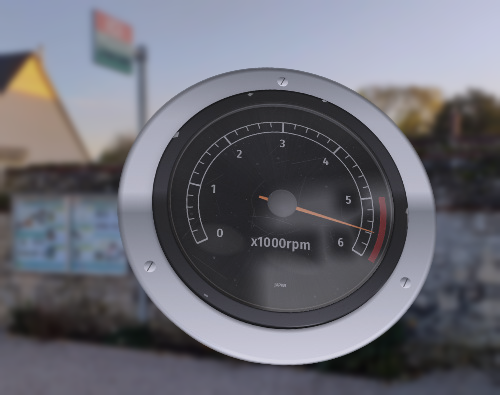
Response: 5600 rpm
